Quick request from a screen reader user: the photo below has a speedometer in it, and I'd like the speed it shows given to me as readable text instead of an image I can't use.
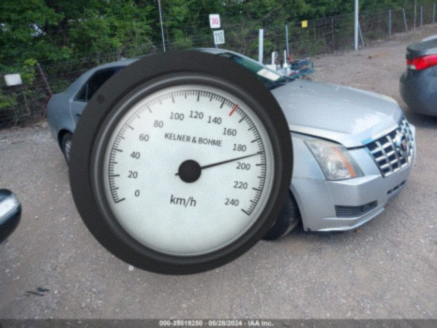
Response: 190 km/h
